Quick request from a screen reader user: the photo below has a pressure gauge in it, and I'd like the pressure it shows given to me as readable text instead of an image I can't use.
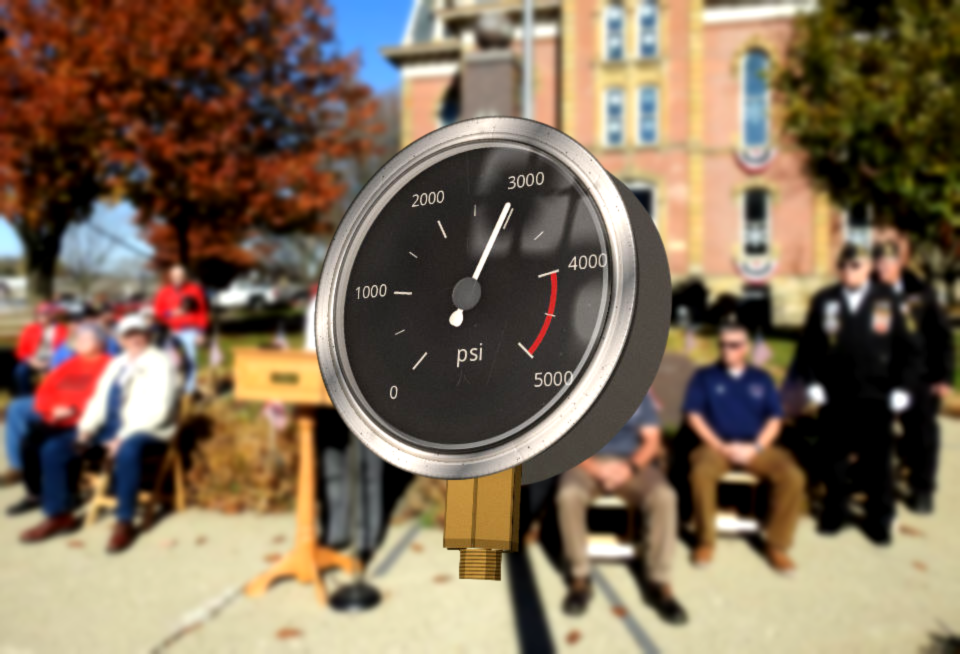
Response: 3000 psi
